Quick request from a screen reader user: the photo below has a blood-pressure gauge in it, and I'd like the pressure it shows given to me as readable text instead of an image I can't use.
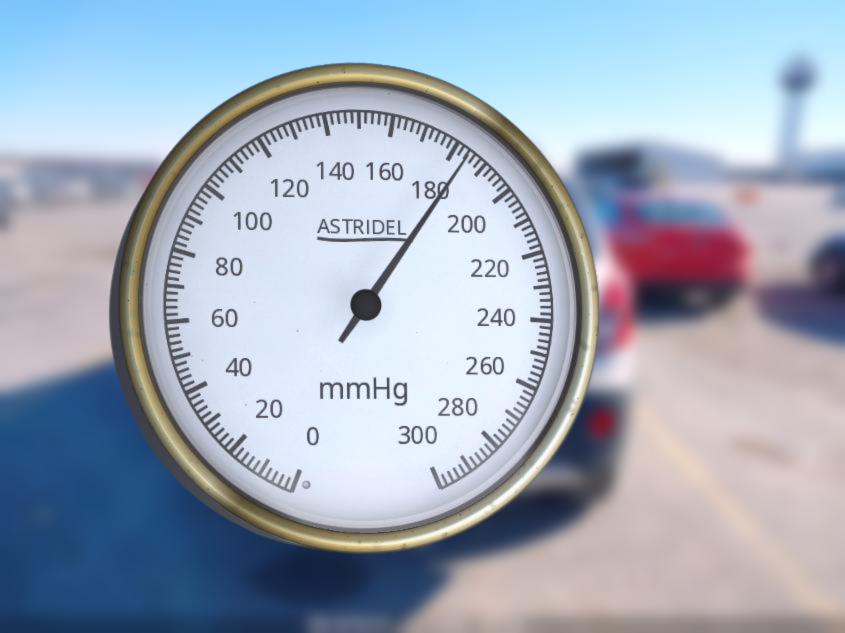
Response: 184 mmHg
